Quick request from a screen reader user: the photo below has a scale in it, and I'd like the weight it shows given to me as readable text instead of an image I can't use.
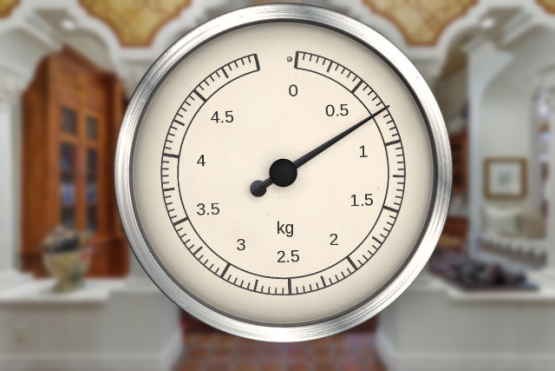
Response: 0.75 kg
